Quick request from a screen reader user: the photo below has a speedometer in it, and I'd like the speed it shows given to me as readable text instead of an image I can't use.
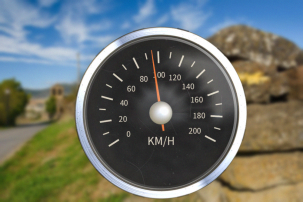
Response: 95 km/h
